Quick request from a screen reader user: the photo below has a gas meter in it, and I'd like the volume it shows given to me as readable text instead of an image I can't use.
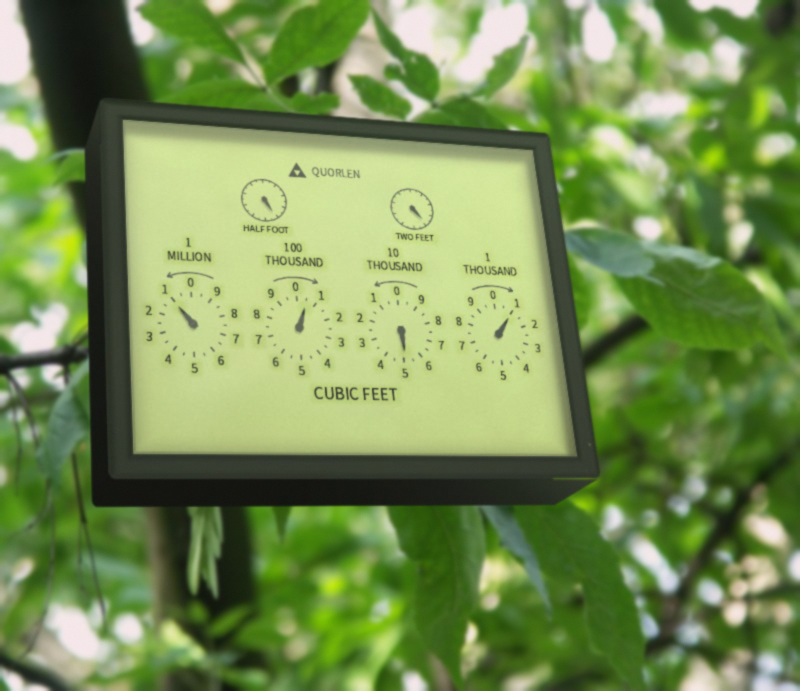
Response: 105100 ft³
